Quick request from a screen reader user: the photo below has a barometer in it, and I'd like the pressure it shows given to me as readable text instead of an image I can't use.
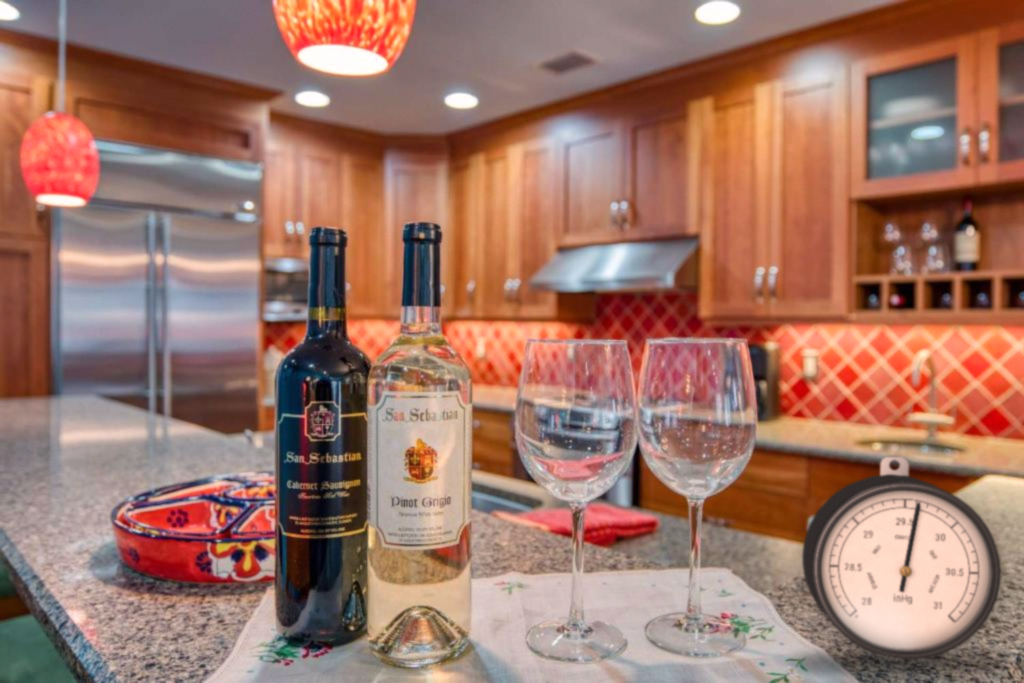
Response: 29.6 inHg
